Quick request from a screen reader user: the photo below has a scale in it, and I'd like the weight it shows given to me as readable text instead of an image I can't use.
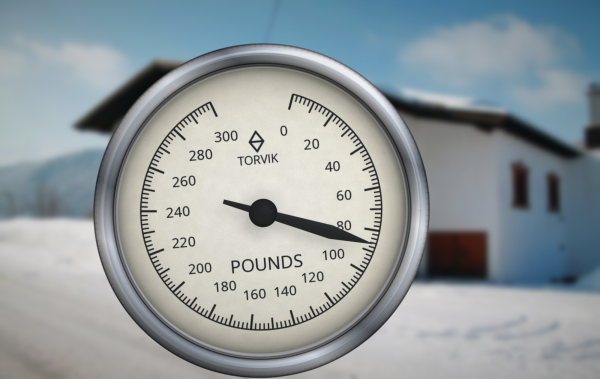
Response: 86 lb
